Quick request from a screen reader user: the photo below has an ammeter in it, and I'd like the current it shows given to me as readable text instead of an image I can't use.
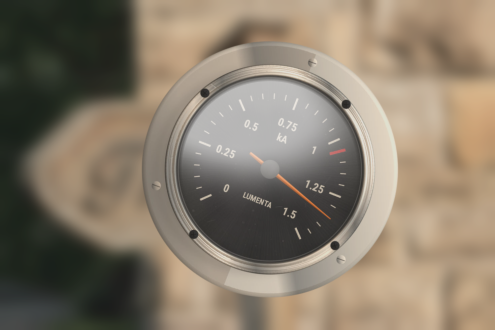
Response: 1.35 kA
